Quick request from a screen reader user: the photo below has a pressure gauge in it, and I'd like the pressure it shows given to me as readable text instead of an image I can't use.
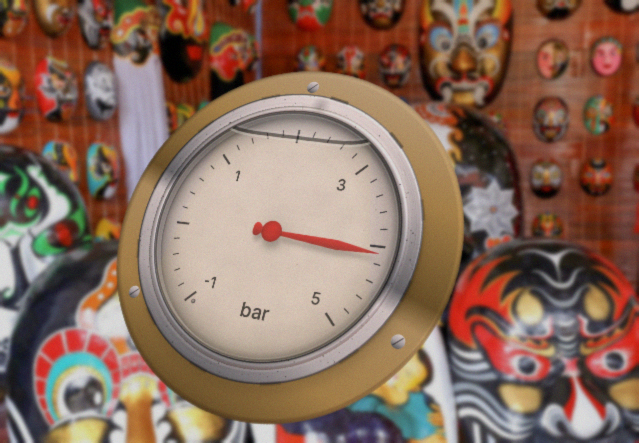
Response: 4.1 bar
